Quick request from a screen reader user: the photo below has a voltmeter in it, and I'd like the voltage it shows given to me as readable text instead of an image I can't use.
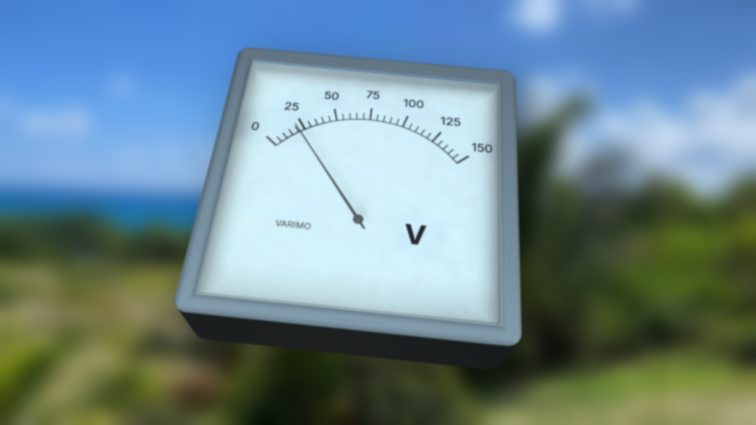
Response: 20 V
